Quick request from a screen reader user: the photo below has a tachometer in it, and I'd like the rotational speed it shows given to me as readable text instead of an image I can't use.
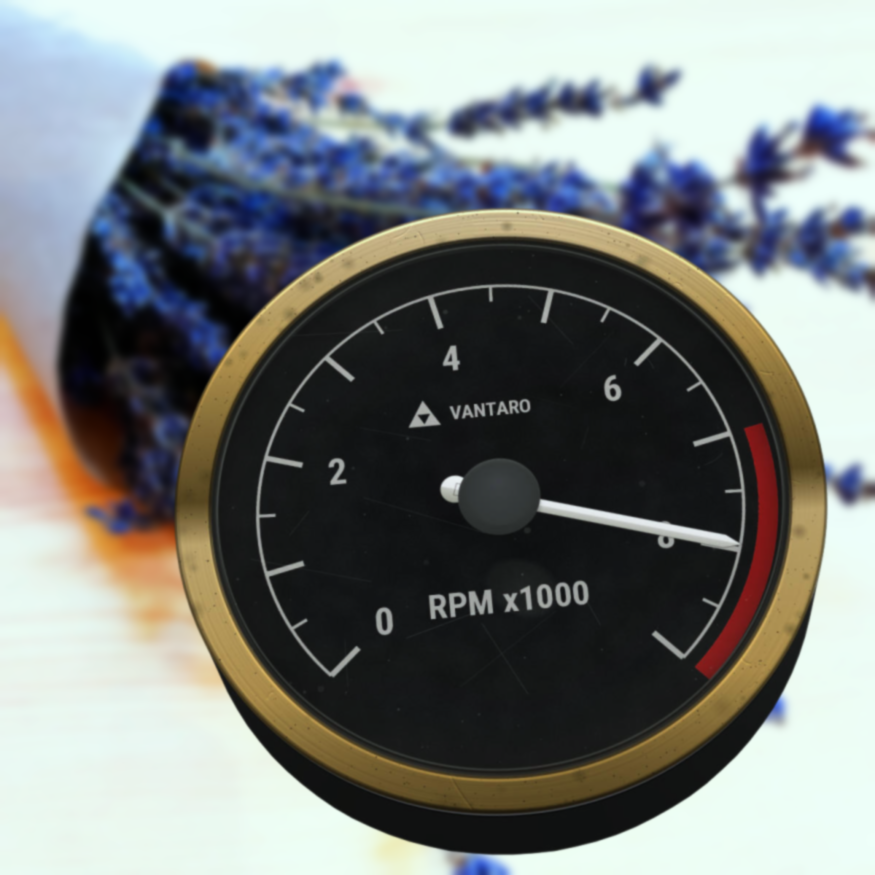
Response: 8000 rpm
